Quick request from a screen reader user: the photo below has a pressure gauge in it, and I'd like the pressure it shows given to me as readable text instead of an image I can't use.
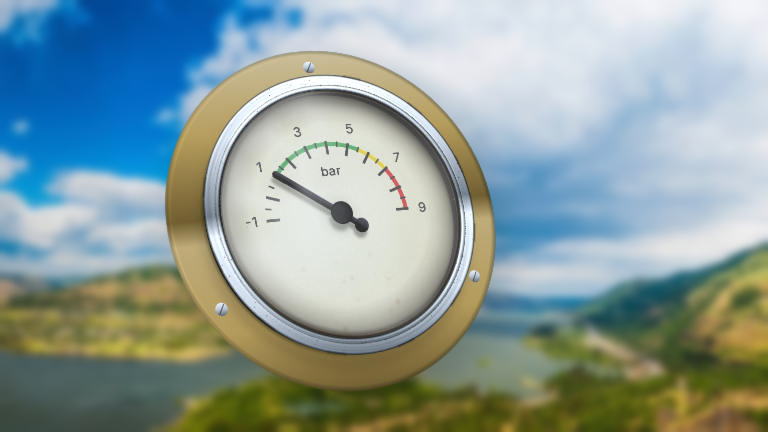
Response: 1 bar
